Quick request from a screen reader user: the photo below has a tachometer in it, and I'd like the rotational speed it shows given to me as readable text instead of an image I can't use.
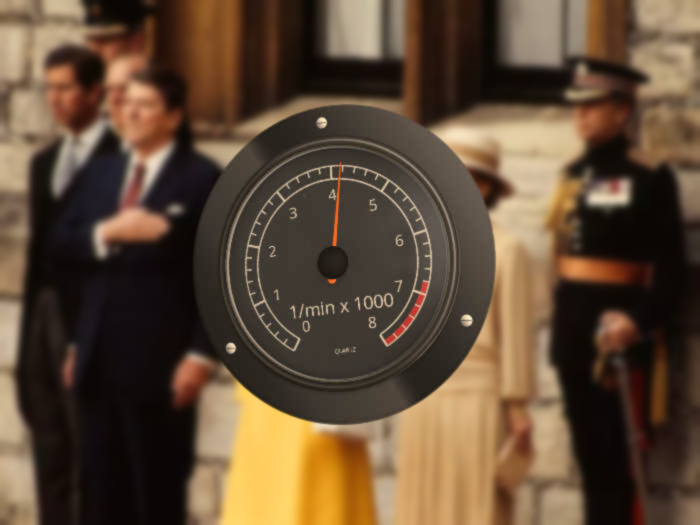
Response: 4200 rpm
